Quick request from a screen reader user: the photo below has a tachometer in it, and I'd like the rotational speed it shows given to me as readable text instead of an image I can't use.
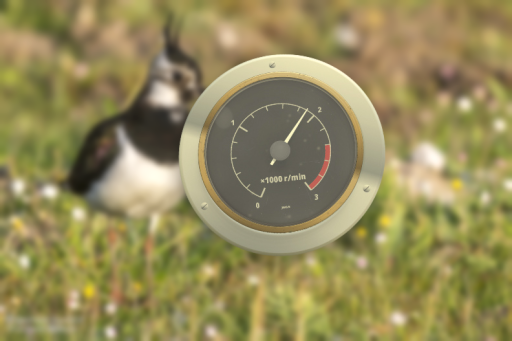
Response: 1900 rpm
